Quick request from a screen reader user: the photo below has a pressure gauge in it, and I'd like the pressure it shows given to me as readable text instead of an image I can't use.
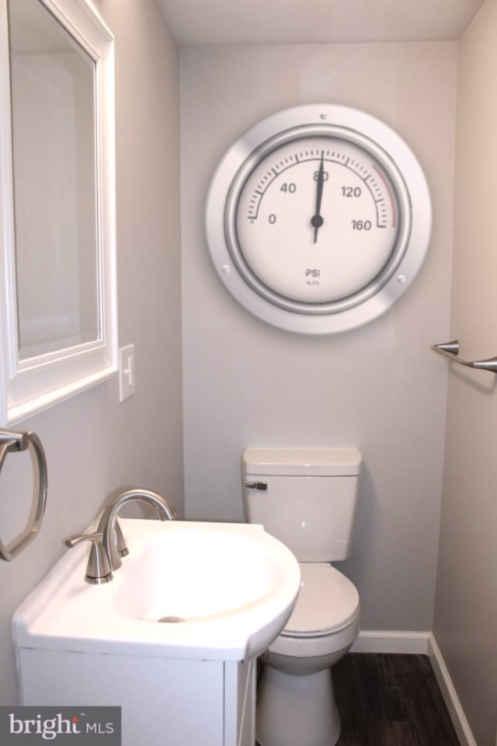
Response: 80 psi
